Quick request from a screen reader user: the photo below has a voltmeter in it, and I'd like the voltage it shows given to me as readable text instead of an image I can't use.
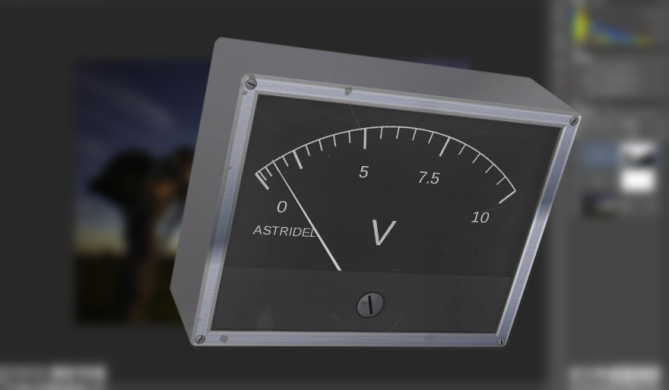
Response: 1.5 V
